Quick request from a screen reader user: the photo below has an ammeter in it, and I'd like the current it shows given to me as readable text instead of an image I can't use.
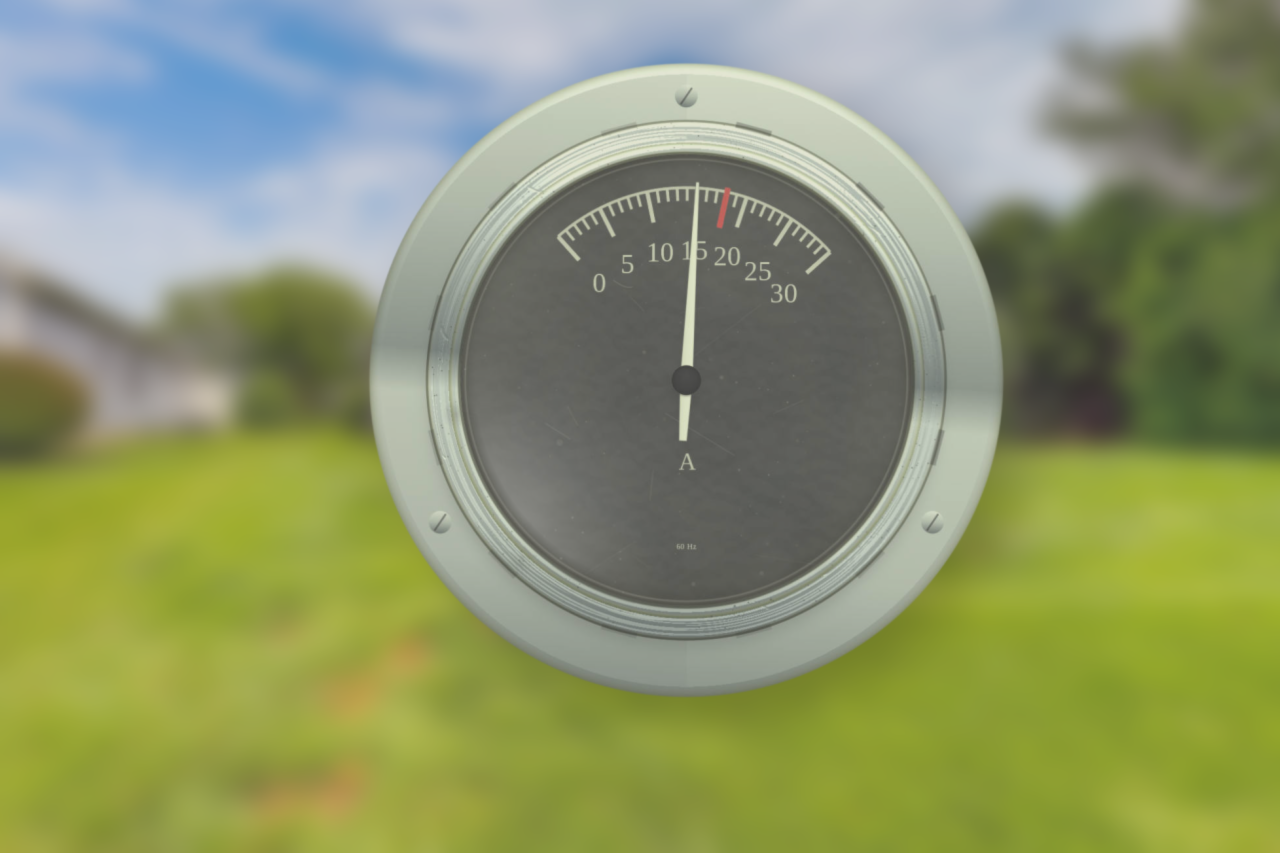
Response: 15 A
